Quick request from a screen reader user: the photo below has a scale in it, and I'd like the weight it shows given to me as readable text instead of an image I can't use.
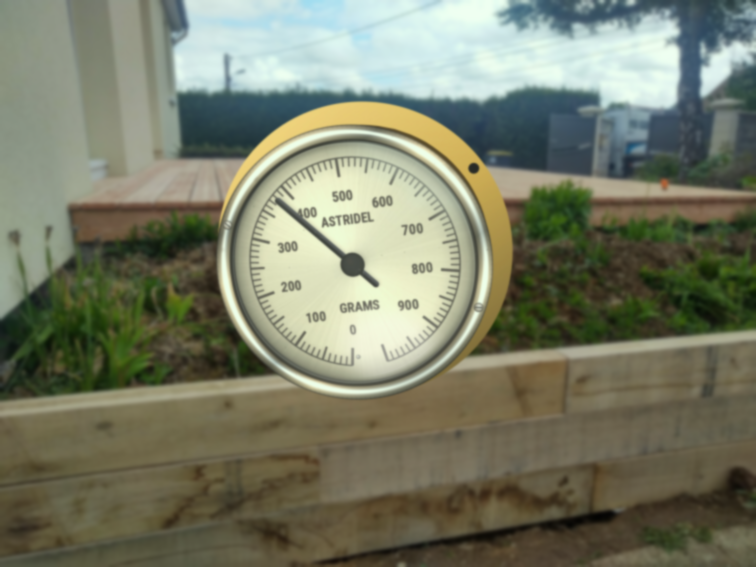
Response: 380 g
